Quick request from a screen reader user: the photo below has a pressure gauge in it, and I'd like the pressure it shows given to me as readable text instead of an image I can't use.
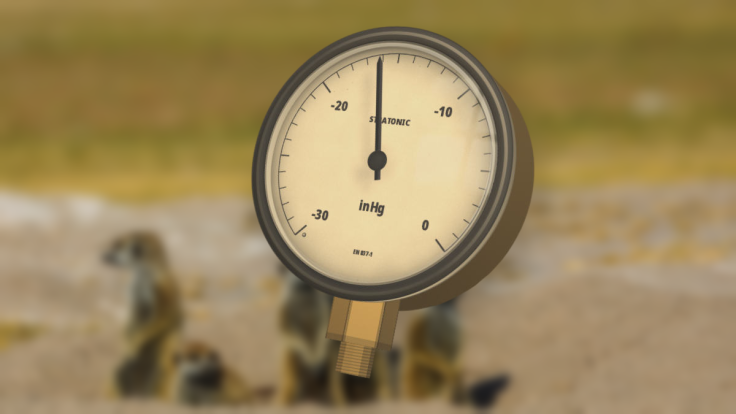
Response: -16 inHg
